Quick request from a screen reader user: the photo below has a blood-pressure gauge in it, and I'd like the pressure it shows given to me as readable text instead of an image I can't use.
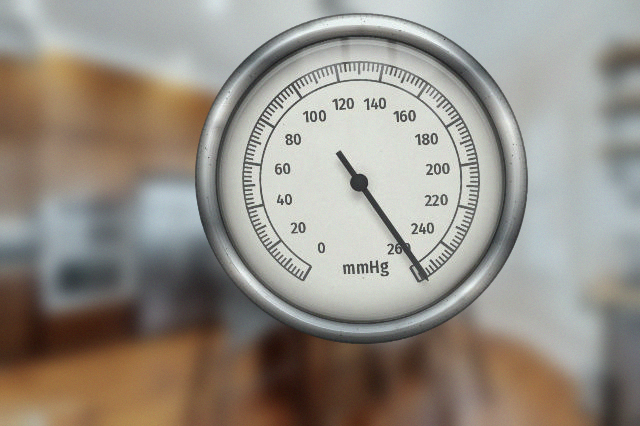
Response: 256 mmHg
